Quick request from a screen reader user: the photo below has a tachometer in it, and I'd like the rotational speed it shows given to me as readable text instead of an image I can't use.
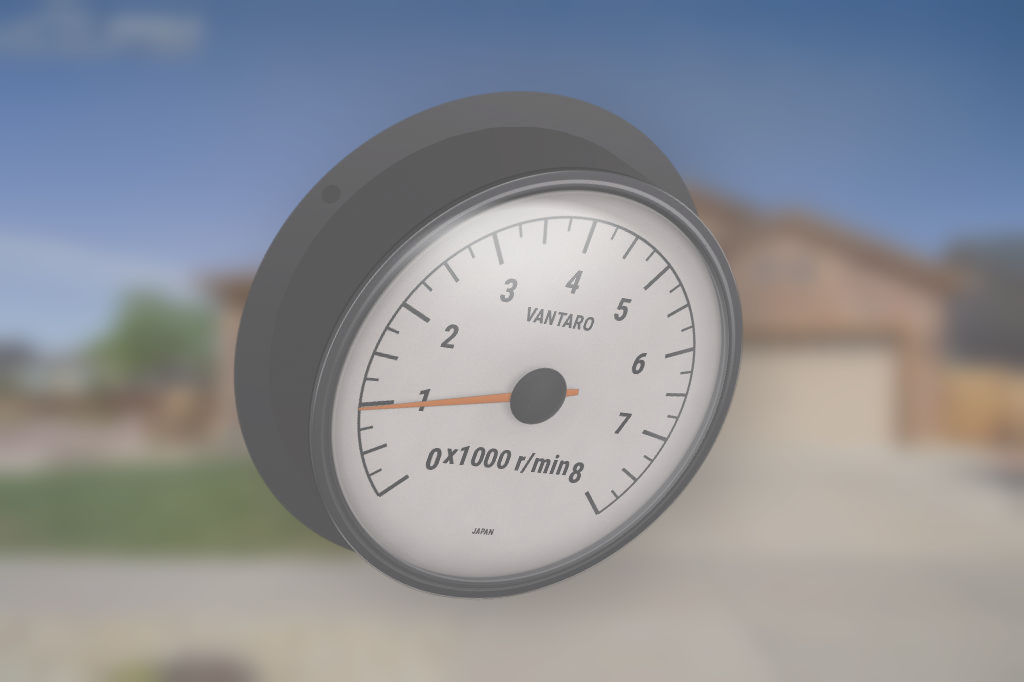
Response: 1000 rpm
